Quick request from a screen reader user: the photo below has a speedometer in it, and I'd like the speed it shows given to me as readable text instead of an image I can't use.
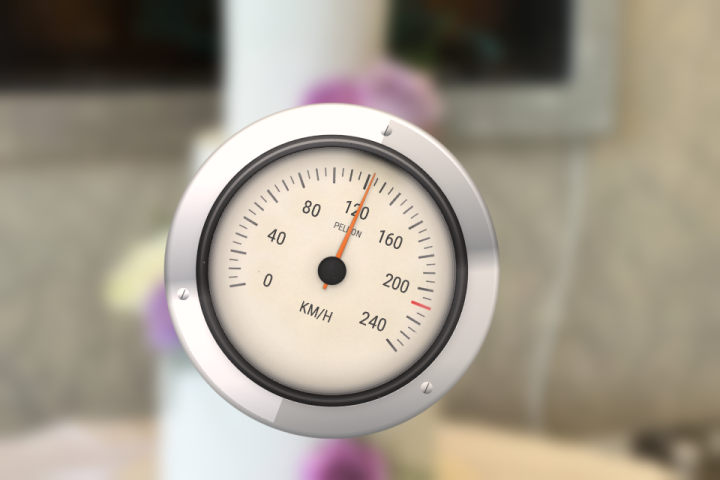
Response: 122.5 km/h
